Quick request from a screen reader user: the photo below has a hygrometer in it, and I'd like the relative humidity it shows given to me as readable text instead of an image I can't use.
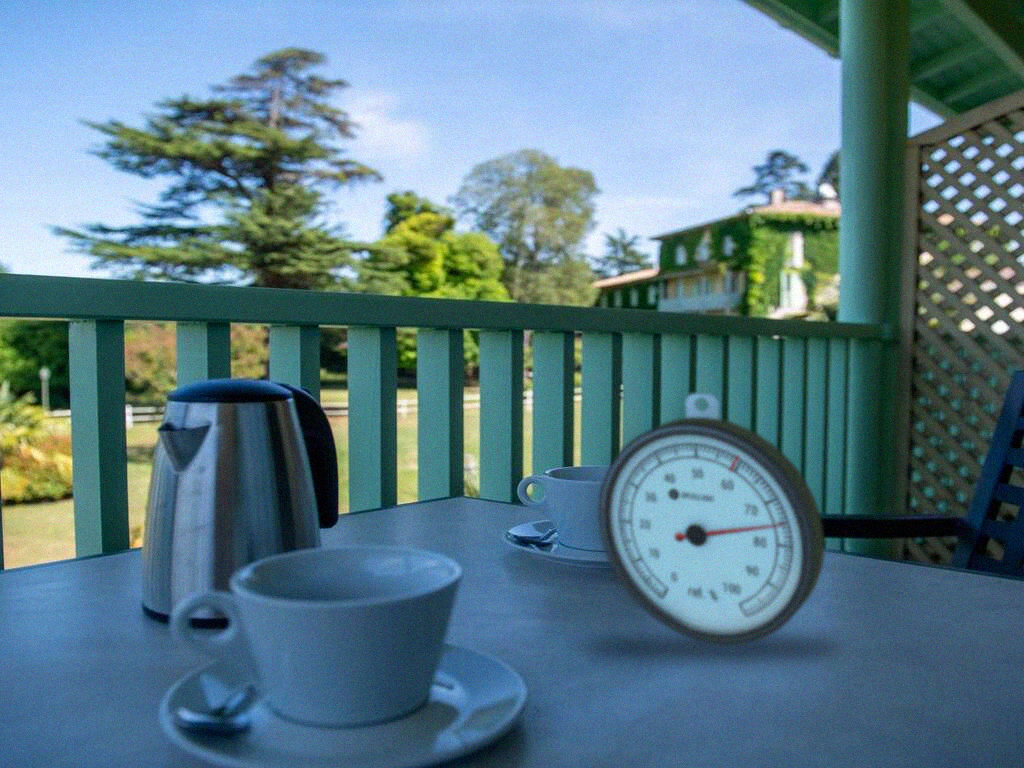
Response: 75 %
